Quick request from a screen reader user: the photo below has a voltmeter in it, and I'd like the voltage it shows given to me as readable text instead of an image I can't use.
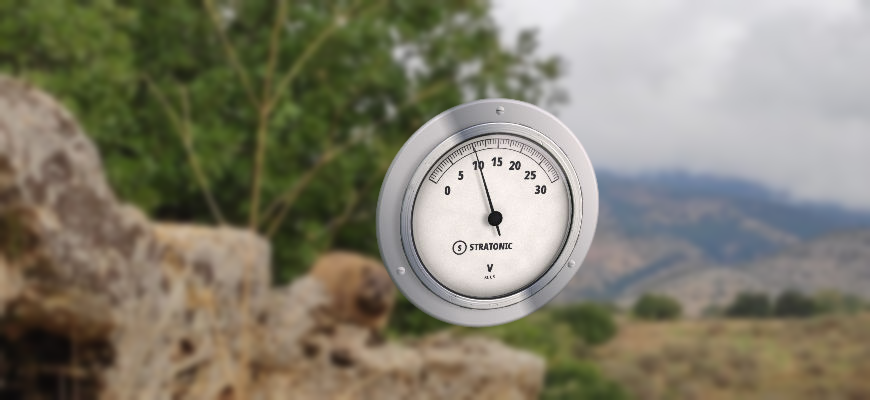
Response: 10 V
